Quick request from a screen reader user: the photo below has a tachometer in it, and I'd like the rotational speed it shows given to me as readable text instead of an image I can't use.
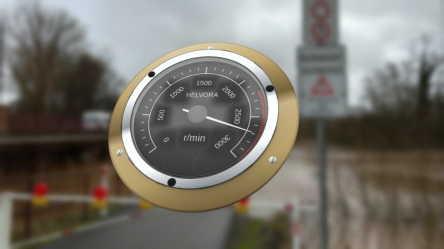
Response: 2700 rpm
